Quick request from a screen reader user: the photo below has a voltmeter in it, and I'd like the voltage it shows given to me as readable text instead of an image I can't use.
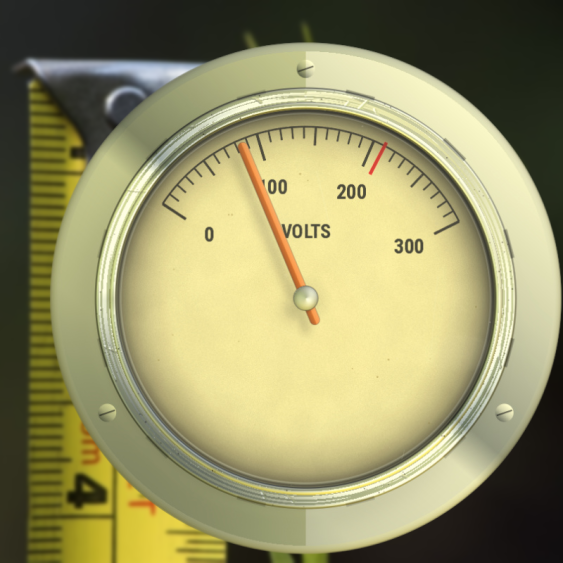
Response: 85 V
